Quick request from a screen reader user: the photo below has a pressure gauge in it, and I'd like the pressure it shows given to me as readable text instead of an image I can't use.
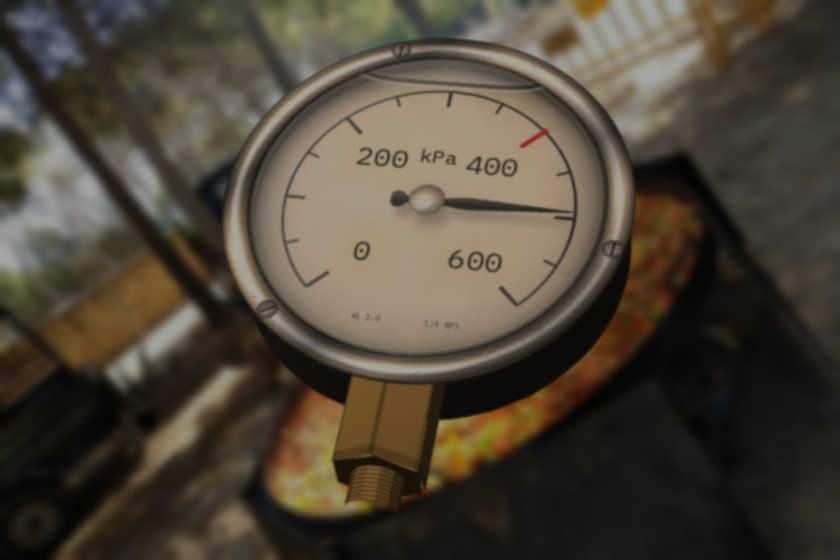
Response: 500 kPa
